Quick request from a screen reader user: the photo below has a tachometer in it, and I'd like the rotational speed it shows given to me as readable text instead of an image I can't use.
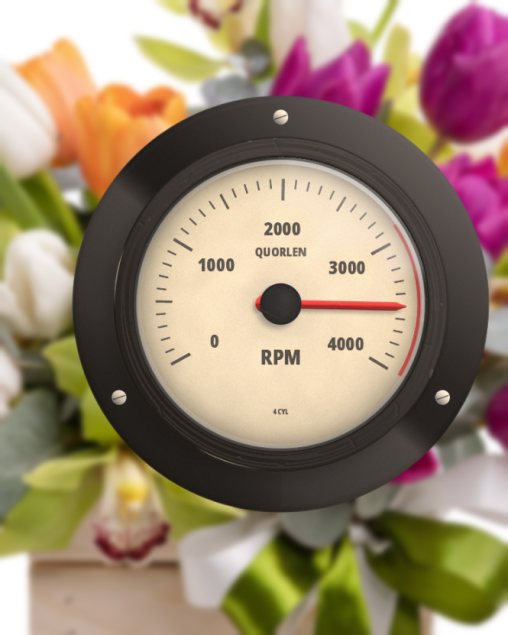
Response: 3500 rpm
